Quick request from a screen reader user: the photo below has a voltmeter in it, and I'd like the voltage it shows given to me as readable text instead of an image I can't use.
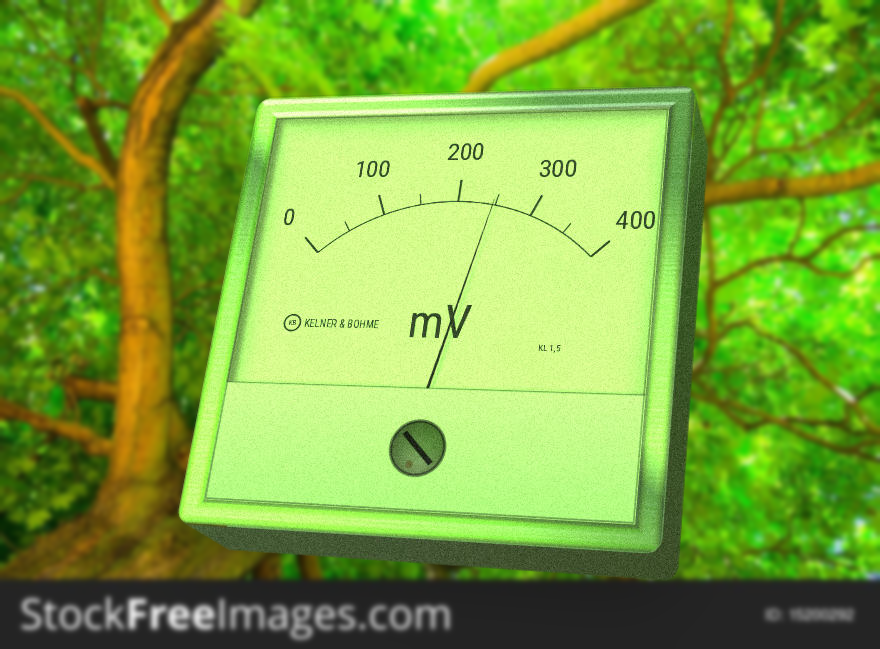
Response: 250 mV
